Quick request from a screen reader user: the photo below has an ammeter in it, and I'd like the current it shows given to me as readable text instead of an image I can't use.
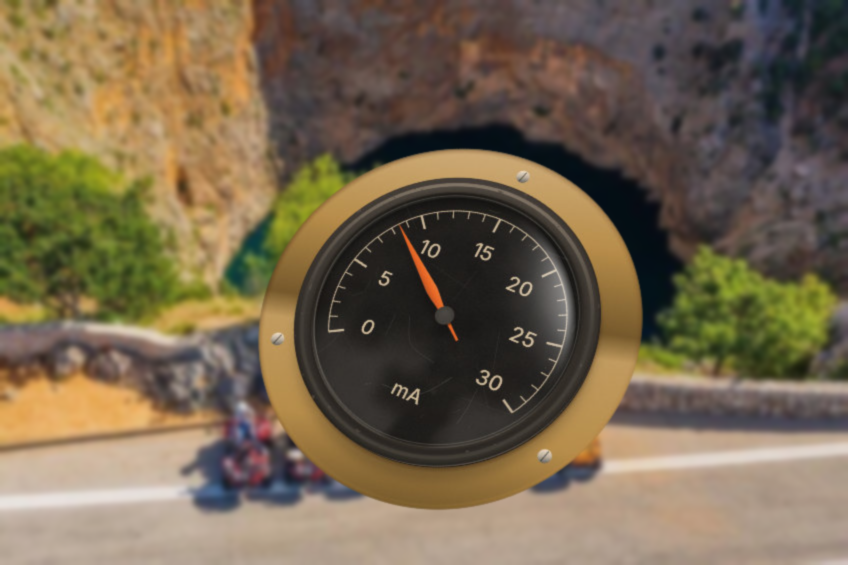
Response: 8.5 mA
